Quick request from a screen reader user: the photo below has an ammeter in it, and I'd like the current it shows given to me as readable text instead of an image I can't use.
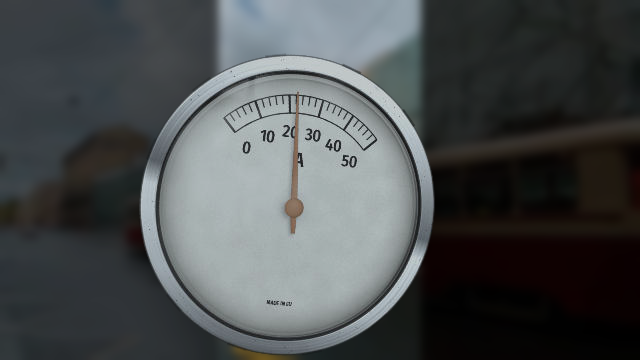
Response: 22 A
